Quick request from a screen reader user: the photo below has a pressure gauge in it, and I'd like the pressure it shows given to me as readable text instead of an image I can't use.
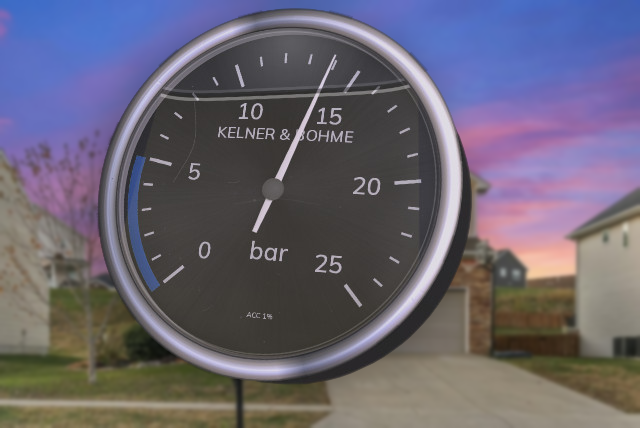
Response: 14 bar
